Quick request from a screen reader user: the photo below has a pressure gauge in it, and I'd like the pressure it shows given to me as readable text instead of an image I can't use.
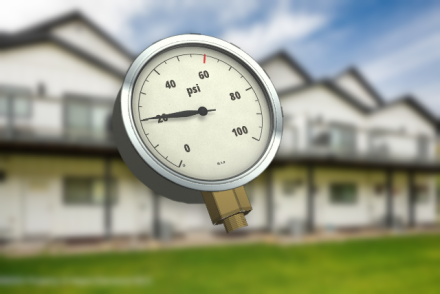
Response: 20 psi
